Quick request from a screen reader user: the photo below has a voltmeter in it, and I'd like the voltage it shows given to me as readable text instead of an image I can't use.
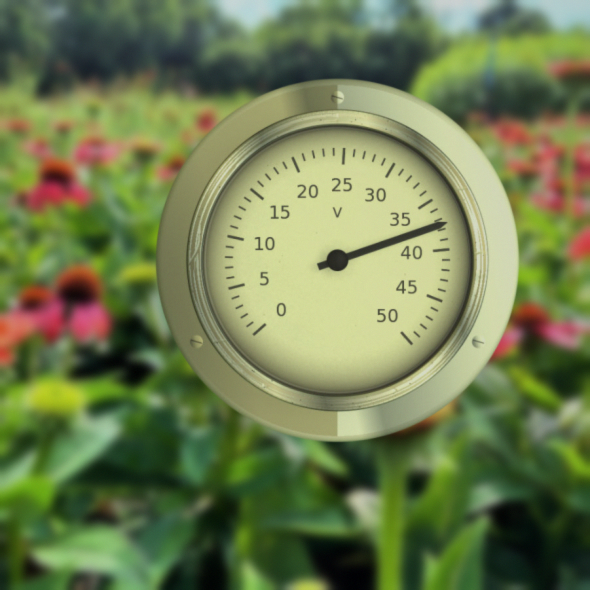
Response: 37.5 V
